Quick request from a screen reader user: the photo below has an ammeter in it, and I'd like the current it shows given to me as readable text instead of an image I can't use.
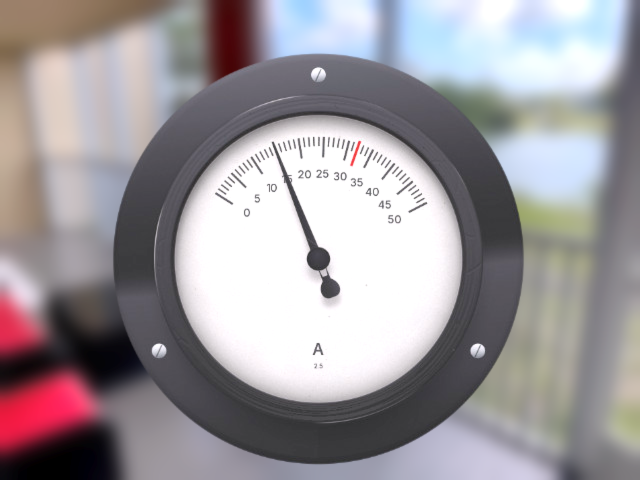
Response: 15 A
